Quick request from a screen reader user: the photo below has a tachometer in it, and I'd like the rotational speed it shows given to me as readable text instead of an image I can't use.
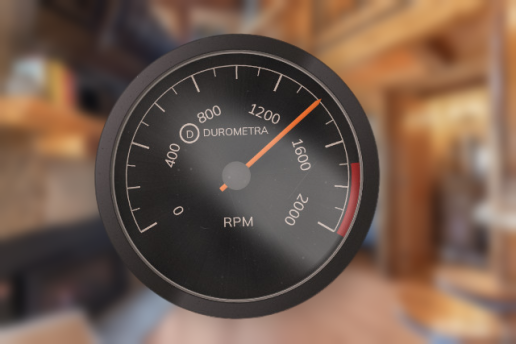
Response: 1400 rpm
